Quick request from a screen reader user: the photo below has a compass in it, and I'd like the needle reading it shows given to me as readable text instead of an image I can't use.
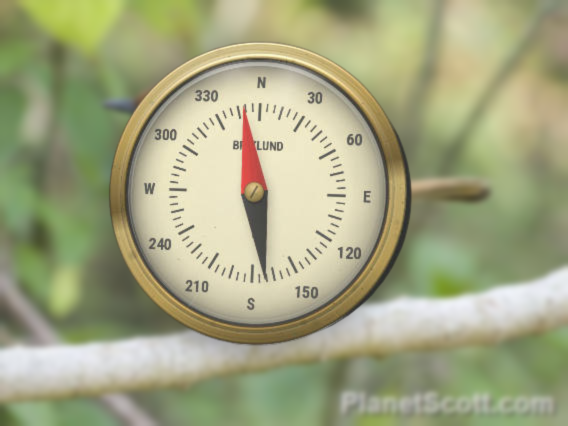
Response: 350 °
